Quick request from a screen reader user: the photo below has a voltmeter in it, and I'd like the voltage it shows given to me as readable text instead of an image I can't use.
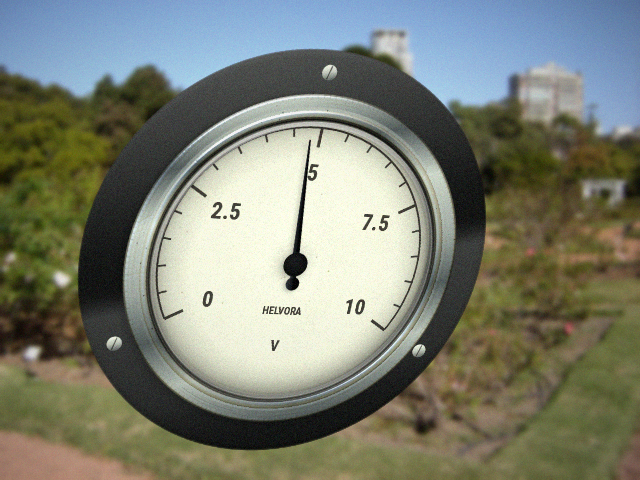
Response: 4.75 V
